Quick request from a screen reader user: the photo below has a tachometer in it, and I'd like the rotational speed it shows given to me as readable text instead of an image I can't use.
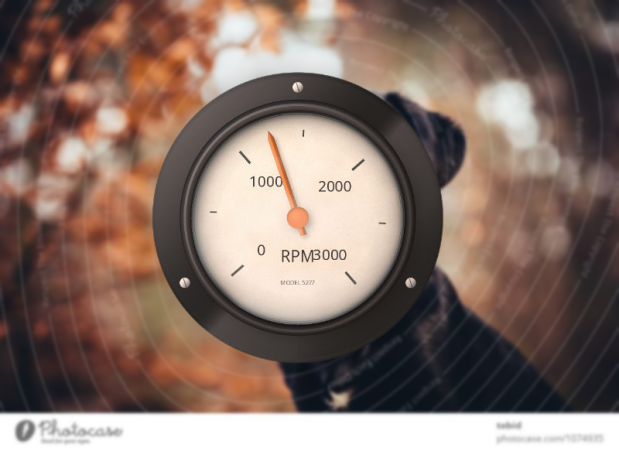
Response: 1250 rpm
